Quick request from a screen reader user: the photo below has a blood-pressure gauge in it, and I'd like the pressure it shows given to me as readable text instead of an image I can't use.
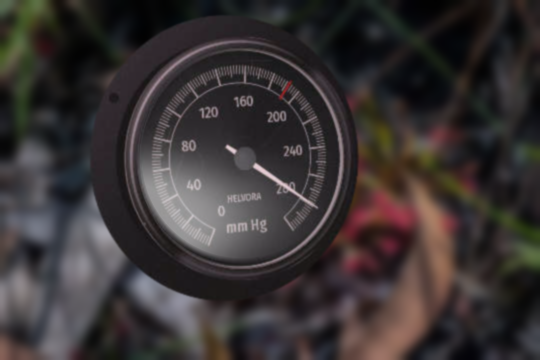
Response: 280 mmHg
